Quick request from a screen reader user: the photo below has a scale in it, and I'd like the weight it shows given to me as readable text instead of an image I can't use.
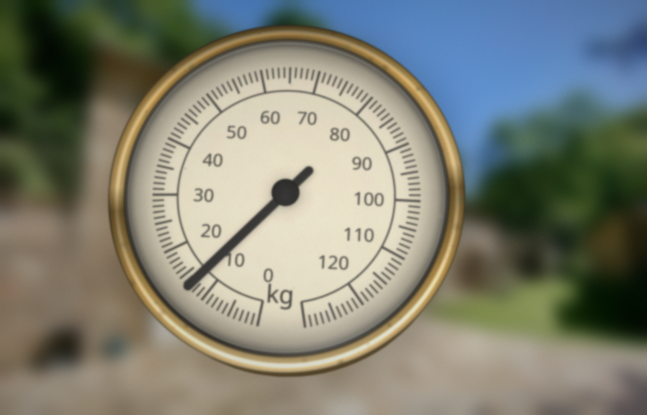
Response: 13 kg
